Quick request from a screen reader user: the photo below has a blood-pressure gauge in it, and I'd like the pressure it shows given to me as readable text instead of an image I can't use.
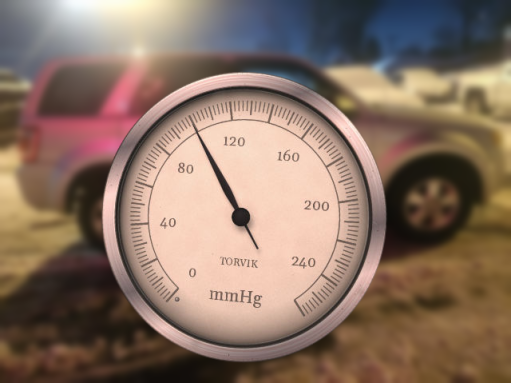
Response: 100 mmHg
